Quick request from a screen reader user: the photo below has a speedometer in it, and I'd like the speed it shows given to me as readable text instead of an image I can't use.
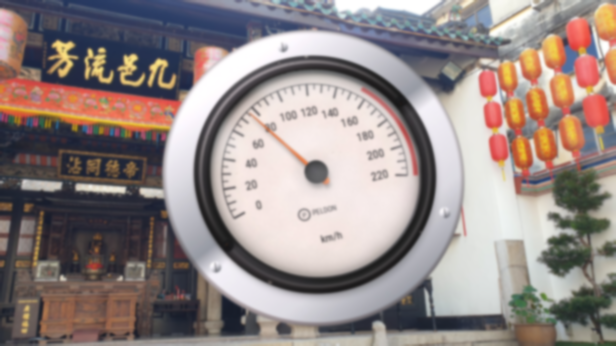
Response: 75 km/h
